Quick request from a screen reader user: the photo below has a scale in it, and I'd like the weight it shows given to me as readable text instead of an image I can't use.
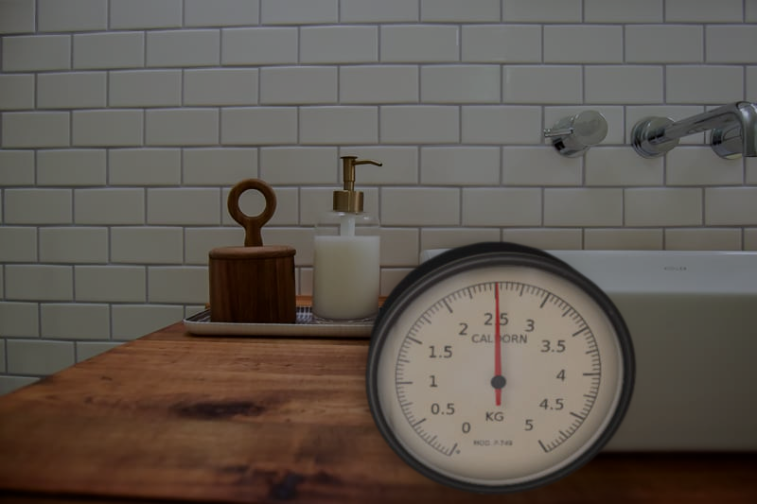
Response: 2.5 kg
